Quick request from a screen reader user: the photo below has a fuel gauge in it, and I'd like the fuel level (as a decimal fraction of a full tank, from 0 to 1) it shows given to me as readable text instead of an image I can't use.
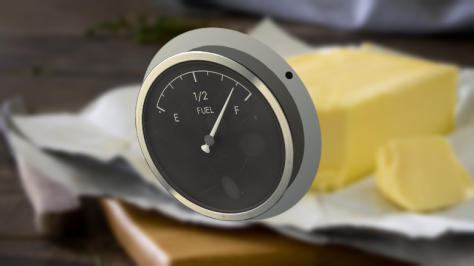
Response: 0.875
